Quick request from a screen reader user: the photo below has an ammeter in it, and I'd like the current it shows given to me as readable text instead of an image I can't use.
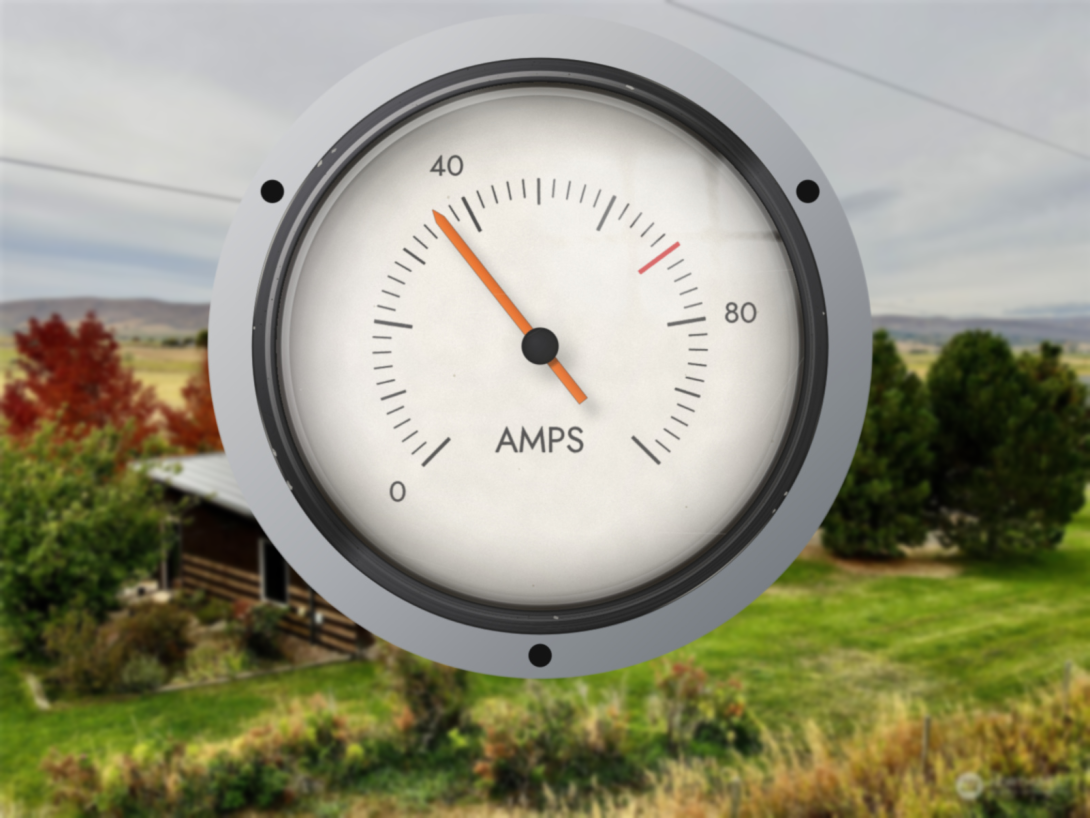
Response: 36 A
